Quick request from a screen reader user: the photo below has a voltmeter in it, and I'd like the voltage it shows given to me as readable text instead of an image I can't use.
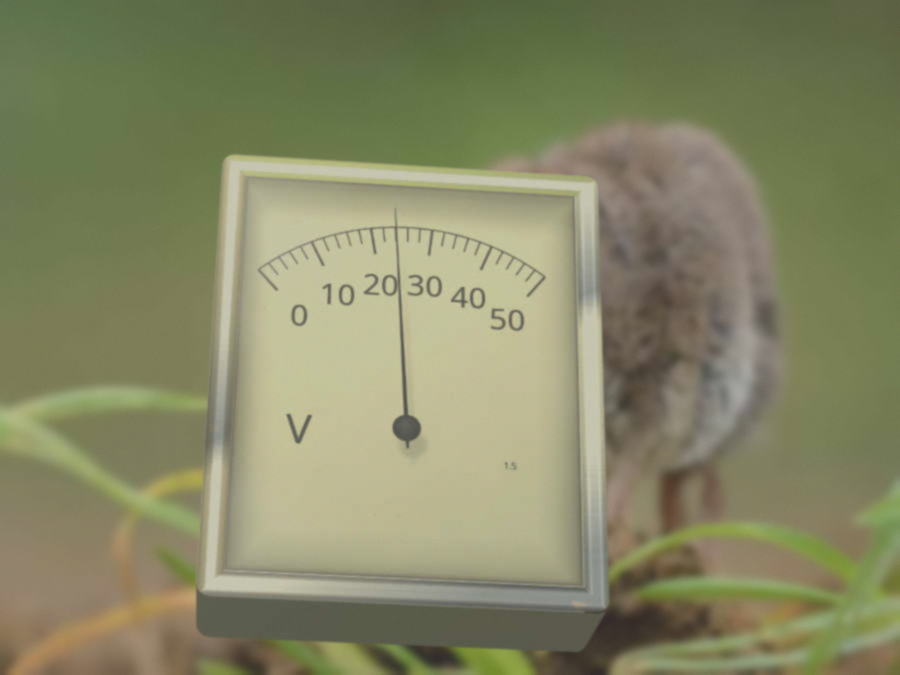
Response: 24 V
